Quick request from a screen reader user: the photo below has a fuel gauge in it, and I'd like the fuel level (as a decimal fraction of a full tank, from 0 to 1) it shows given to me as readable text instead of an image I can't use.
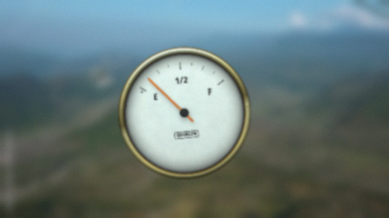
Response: 0.125
